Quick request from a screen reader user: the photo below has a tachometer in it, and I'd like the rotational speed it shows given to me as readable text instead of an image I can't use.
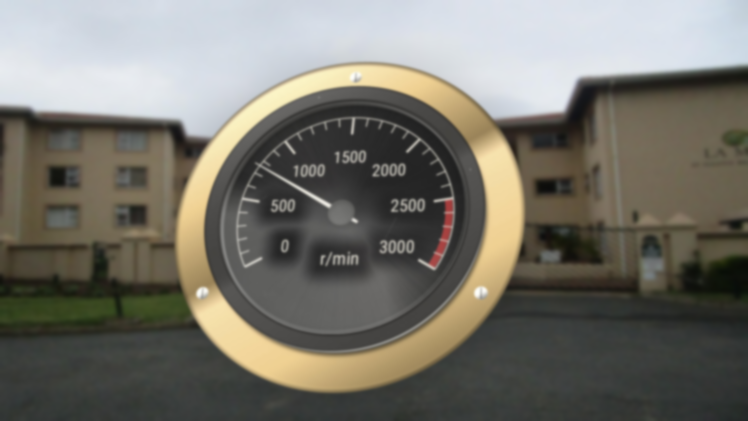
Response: 750 rpm
